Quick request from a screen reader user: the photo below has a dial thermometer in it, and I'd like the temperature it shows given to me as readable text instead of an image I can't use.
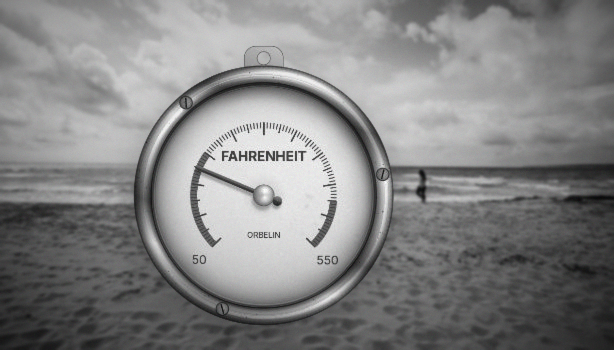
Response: 175 °F
